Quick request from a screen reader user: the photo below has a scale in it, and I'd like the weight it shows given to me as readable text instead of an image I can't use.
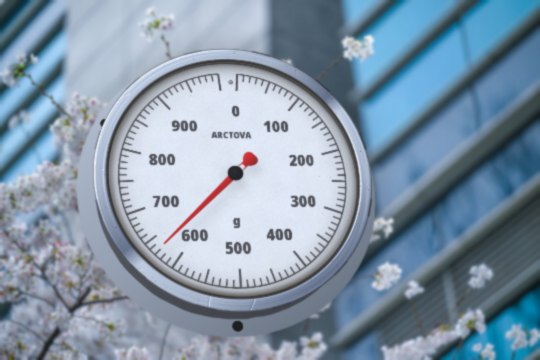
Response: 630 g
